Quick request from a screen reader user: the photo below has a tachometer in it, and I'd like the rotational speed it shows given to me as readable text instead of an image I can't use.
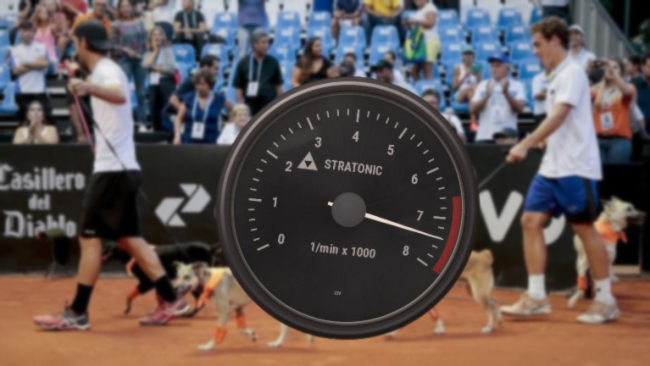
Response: 7400 rpm
